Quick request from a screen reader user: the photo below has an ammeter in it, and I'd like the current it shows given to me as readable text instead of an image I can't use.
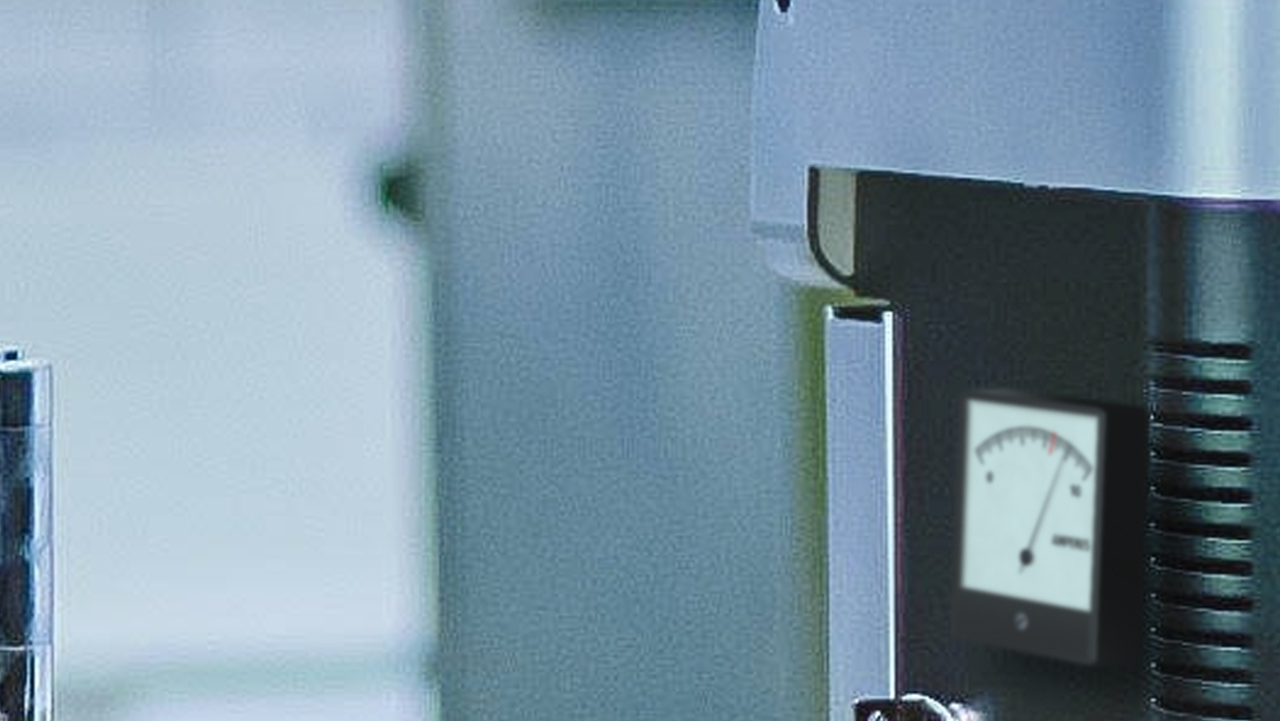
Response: 8 A
